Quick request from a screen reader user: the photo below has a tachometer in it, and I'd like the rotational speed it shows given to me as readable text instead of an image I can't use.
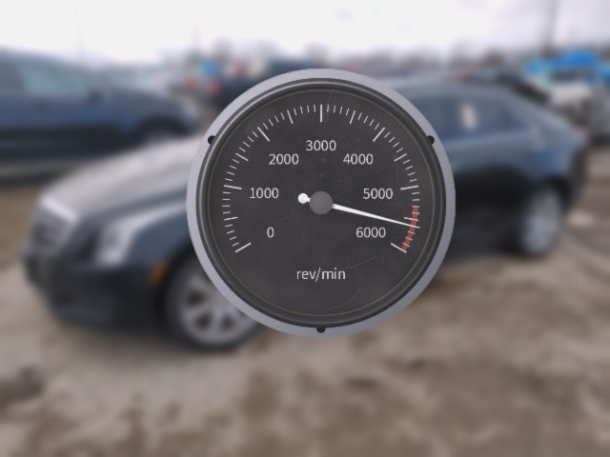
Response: 5600 rpm
